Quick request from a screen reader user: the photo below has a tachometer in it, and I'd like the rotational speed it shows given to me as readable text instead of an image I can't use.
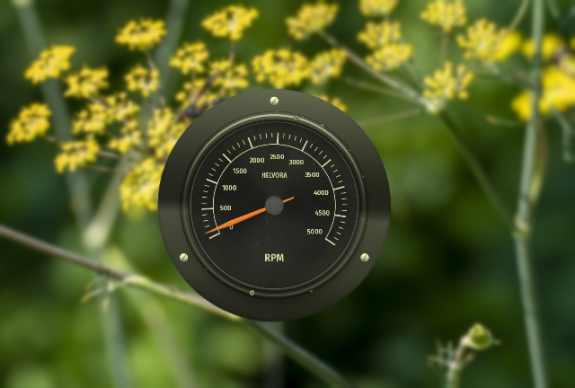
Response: 100 rpm
